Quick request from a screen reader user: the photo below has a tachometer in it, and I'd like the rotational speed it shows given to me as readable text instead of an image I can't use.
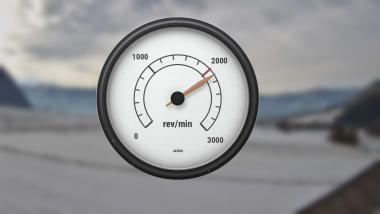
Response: 2100 rpm
